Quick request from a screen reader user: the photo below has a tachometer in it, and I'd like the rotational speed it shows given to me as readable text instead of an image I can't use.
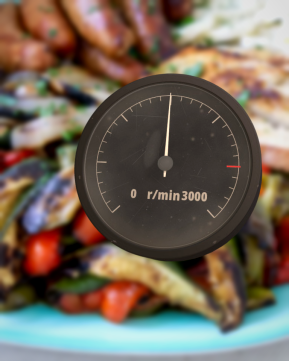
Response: 1500 rpm
